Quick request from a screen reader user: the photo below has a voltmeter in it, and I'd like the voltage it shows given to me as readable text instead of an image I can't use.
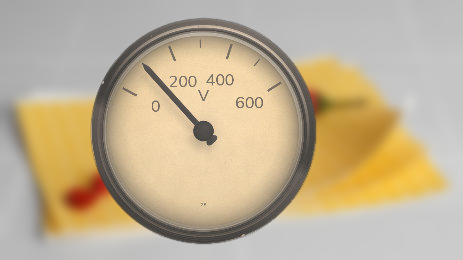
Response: 100 V
